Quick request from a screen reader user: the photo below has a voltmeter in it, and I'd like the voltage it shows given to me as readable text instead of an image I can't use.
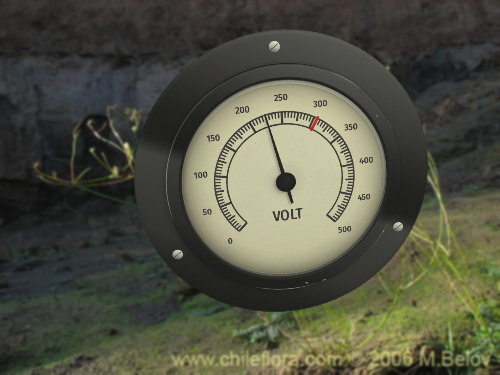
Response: 225 V
